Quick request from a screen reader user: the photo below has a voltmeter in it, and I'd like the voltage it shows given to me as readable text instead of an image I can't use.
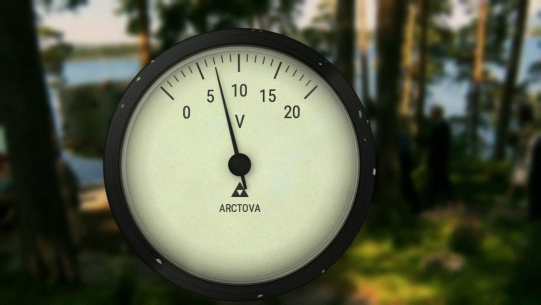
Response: 7 V
